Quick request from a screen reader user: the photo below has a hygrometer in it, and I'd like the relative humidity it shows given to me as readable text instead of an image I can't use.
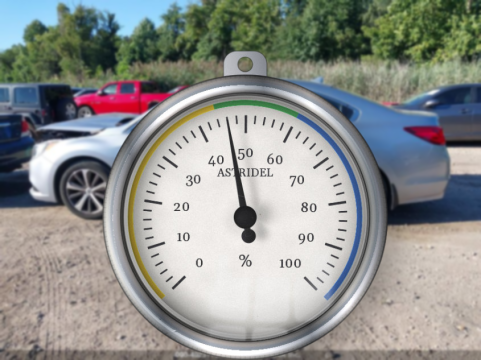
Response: 46 %
